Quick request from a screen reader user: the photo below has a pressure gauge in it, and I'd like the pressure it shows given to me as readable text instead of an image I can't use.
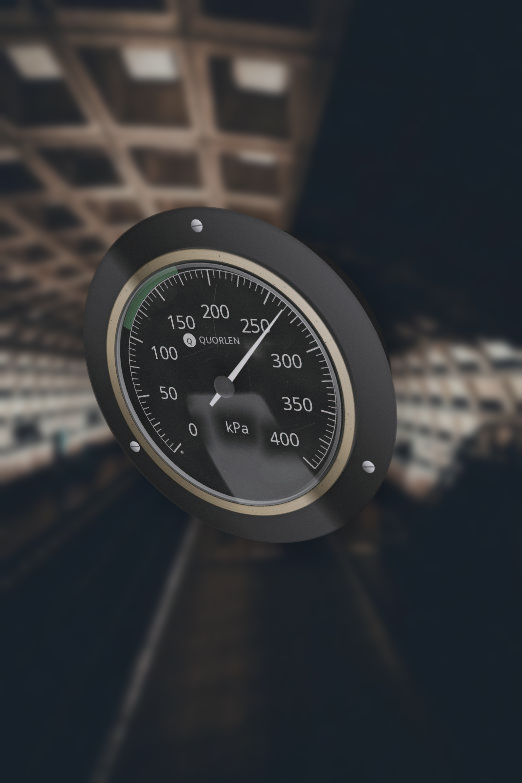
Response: 265 kPa
